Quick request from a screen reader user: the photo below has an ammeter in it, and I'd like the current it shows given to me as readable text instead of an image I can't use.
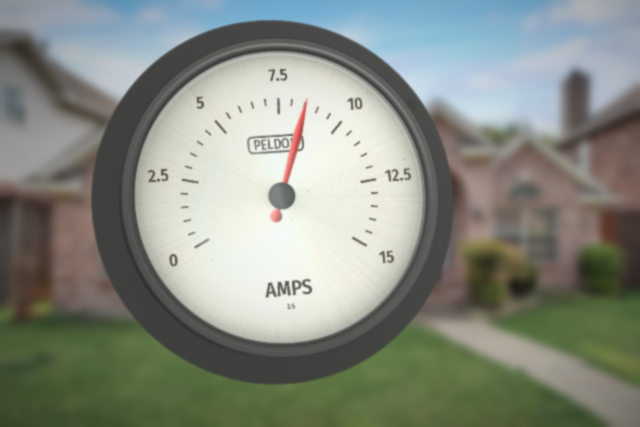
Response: 8.5 A
